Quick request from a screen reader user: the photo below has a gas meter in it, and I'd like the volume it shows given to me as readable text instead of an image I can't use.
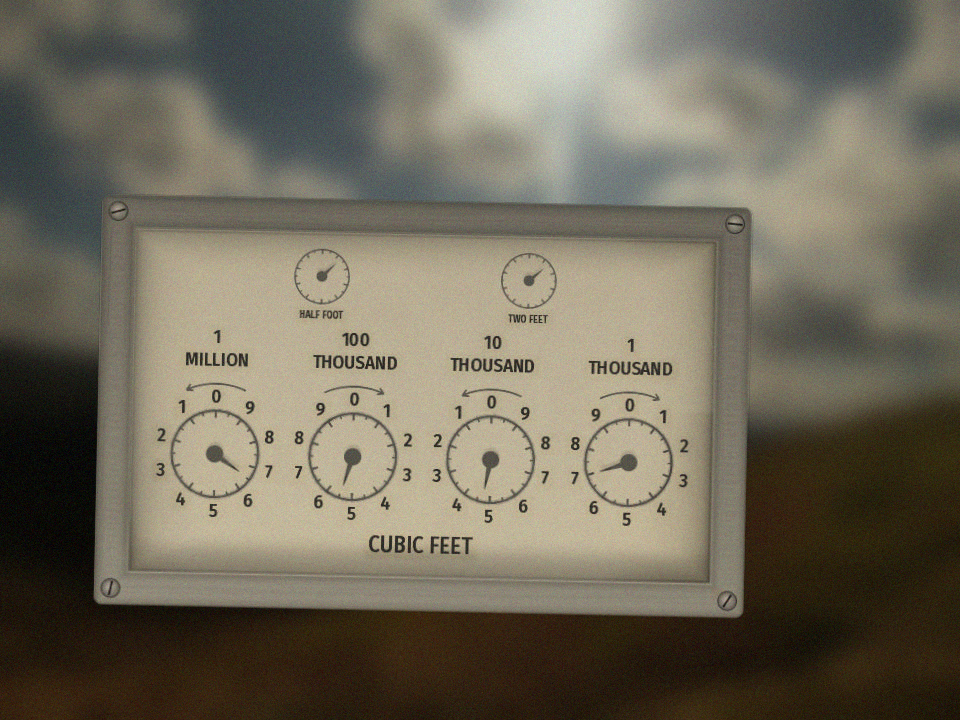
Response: 654700 ft³
